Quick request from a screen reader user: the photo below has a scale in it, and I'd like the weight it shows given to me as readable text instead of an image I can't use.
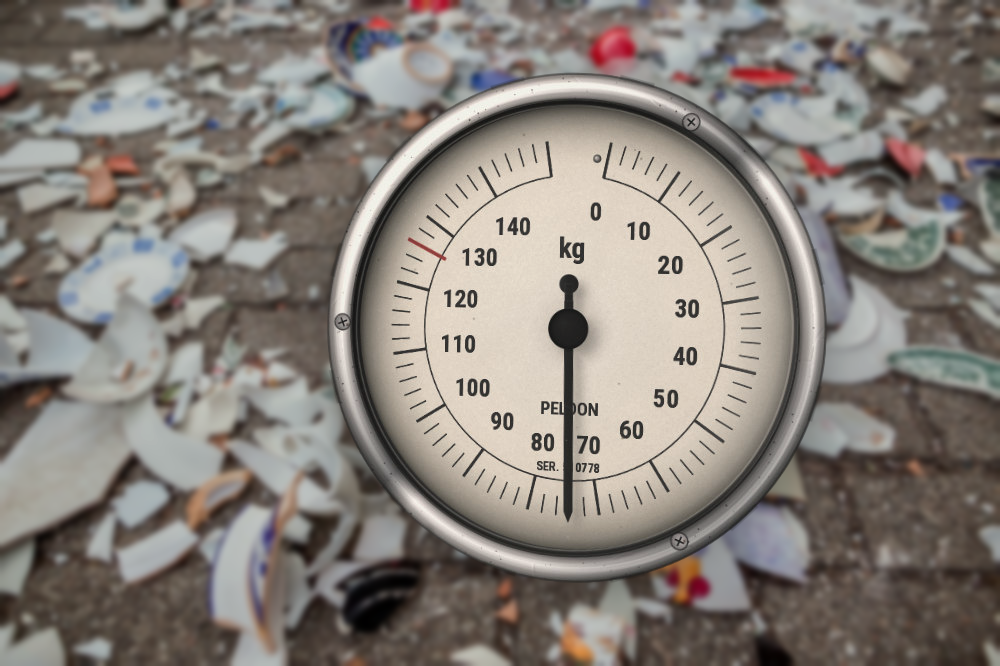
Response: 74 kg
